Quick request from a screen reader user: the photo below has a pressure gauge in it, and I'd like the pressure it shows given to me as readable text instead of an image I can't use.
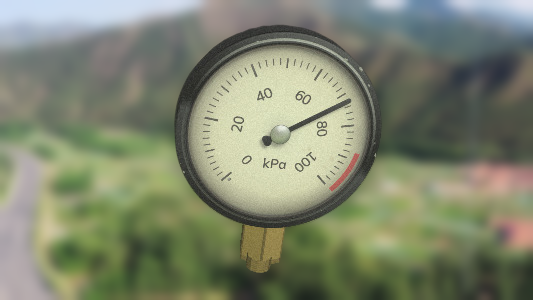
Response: 72 kPa
